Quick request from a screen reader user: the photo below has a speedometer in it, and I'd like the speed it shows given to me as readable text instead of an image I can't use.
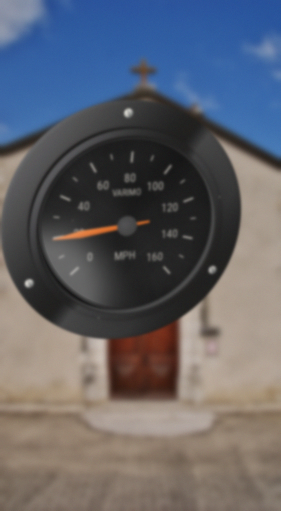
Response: 20 mph
